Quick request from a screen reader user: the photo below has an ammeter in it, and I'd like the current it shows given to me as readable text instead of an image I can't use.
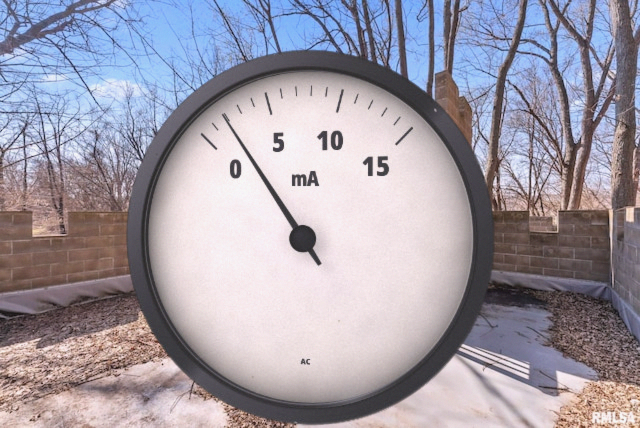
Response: 2 mA
